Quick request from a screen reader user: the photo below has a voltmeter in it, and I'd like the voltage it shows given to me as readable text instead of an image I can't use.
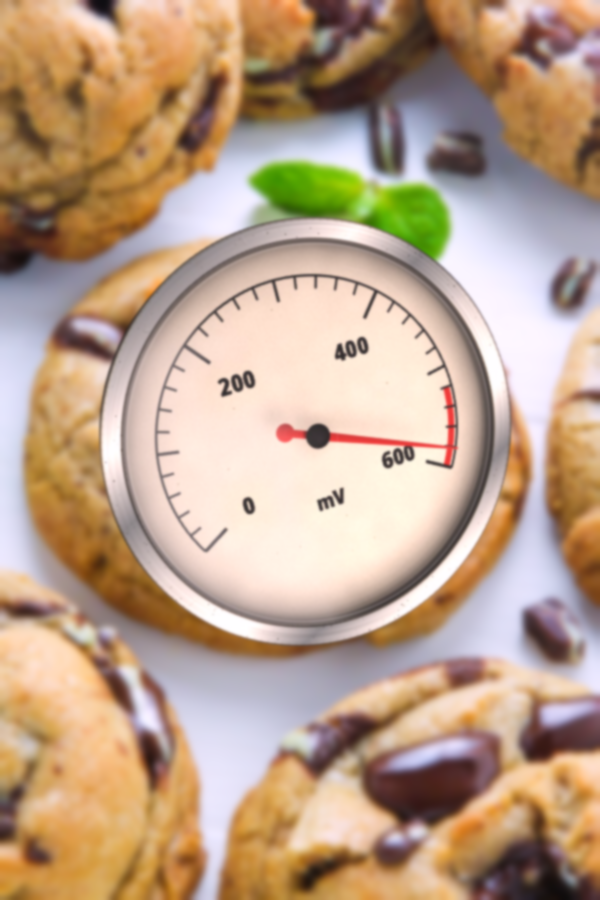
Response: 580 mV
